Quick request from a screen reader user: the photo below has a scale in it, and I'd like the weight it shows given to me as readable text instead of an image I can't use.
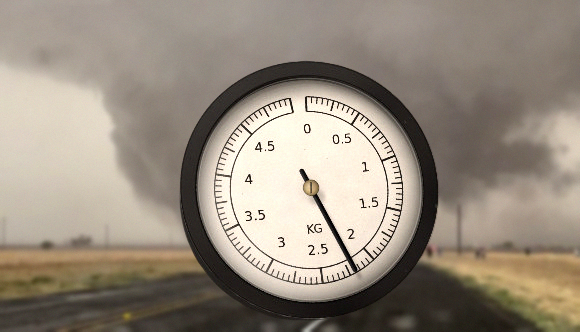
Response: 2.2 kg
